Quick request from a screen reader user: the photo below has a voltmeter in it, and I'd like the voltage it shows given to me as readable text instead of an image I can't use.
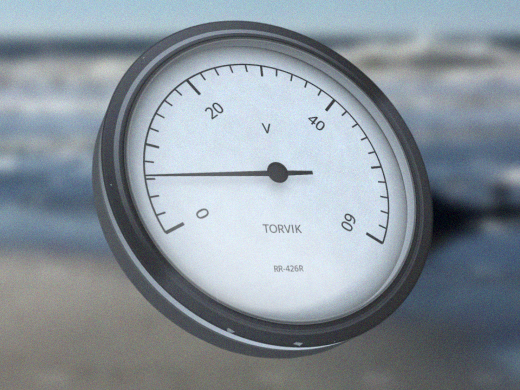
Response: 6 V
